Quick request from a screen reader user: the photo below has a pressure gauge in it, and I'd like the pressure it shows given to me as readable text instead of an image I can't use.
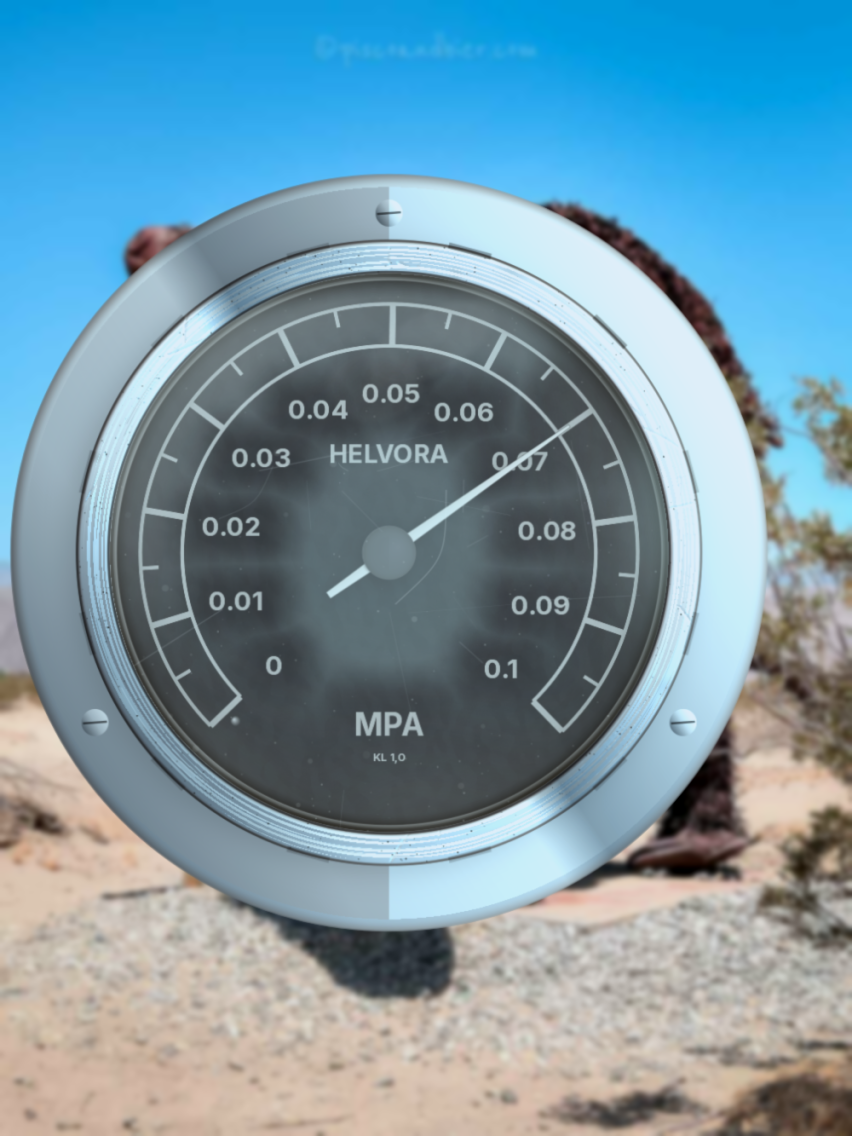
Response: 0.07 MPa
